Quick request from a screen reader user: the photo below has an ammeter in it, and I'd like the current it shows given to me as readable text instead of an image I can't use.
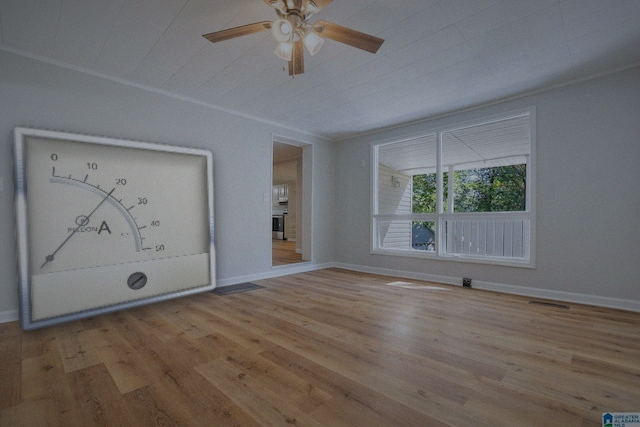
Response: 20 A
